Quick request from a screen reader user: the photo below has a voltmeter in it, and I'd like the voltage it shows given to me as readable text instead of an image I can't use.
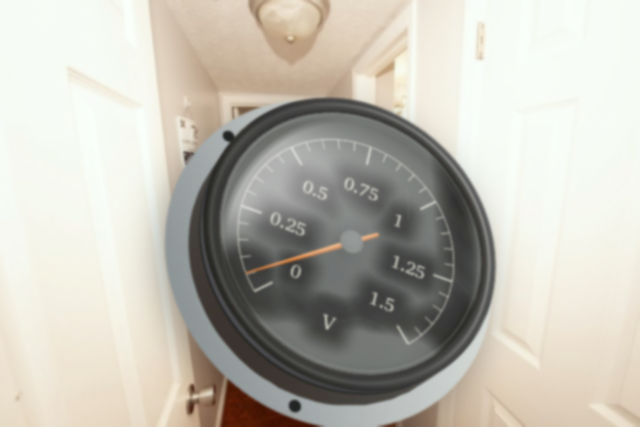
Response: 0.05 V
